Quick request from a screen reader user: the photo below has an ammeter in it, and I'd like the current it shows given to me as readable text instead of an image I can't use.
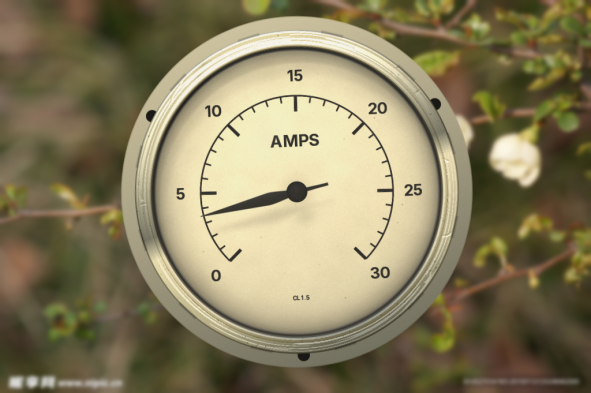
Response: 3.5 A
